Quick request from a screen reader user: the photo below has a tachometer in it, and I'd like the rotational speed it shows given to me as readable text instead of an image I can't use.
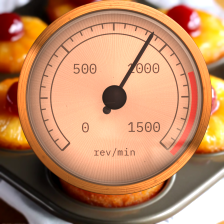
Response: 925 rpm
